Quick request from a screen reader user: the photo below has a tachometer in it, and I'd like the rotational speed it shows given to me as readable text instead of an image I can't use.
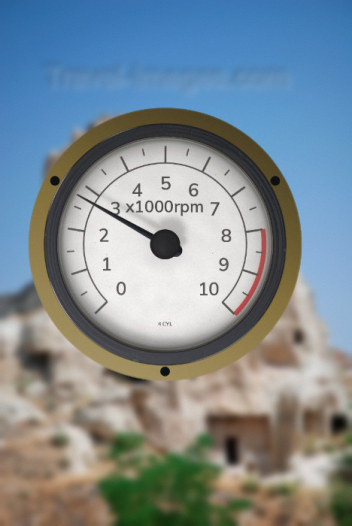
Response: 2750 rpm
